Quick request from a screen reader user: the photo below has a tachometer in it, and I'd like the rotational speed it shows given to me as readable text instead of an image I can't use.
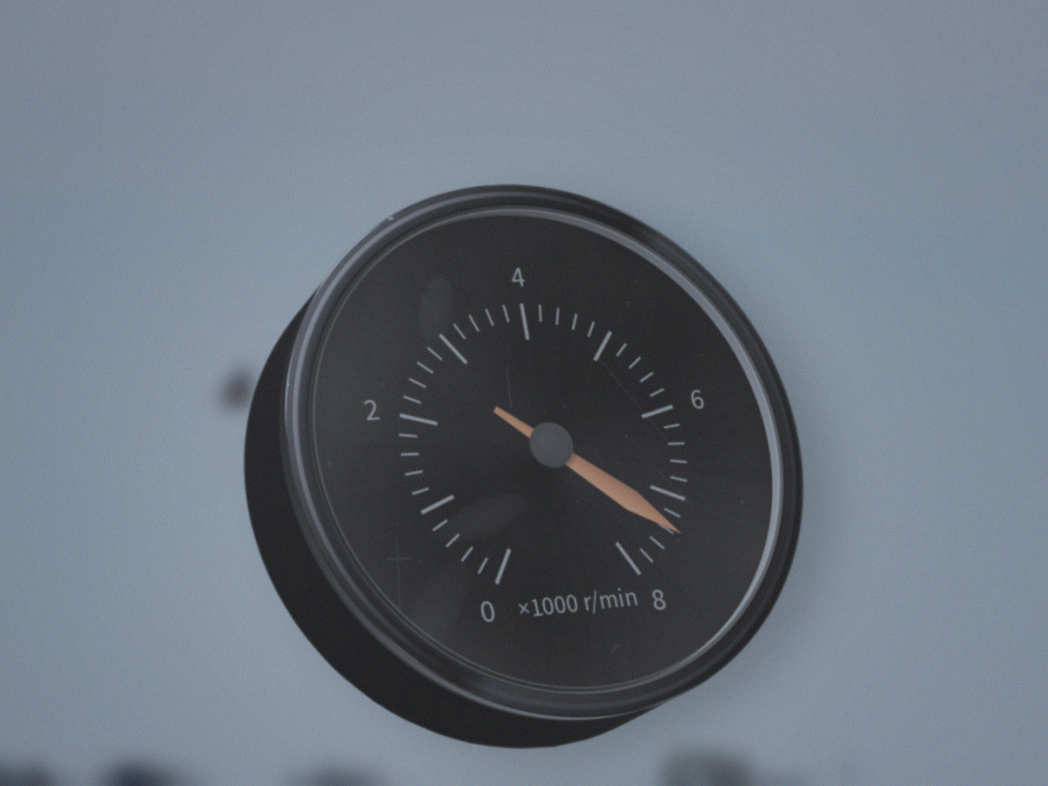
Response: 7400 rpm
